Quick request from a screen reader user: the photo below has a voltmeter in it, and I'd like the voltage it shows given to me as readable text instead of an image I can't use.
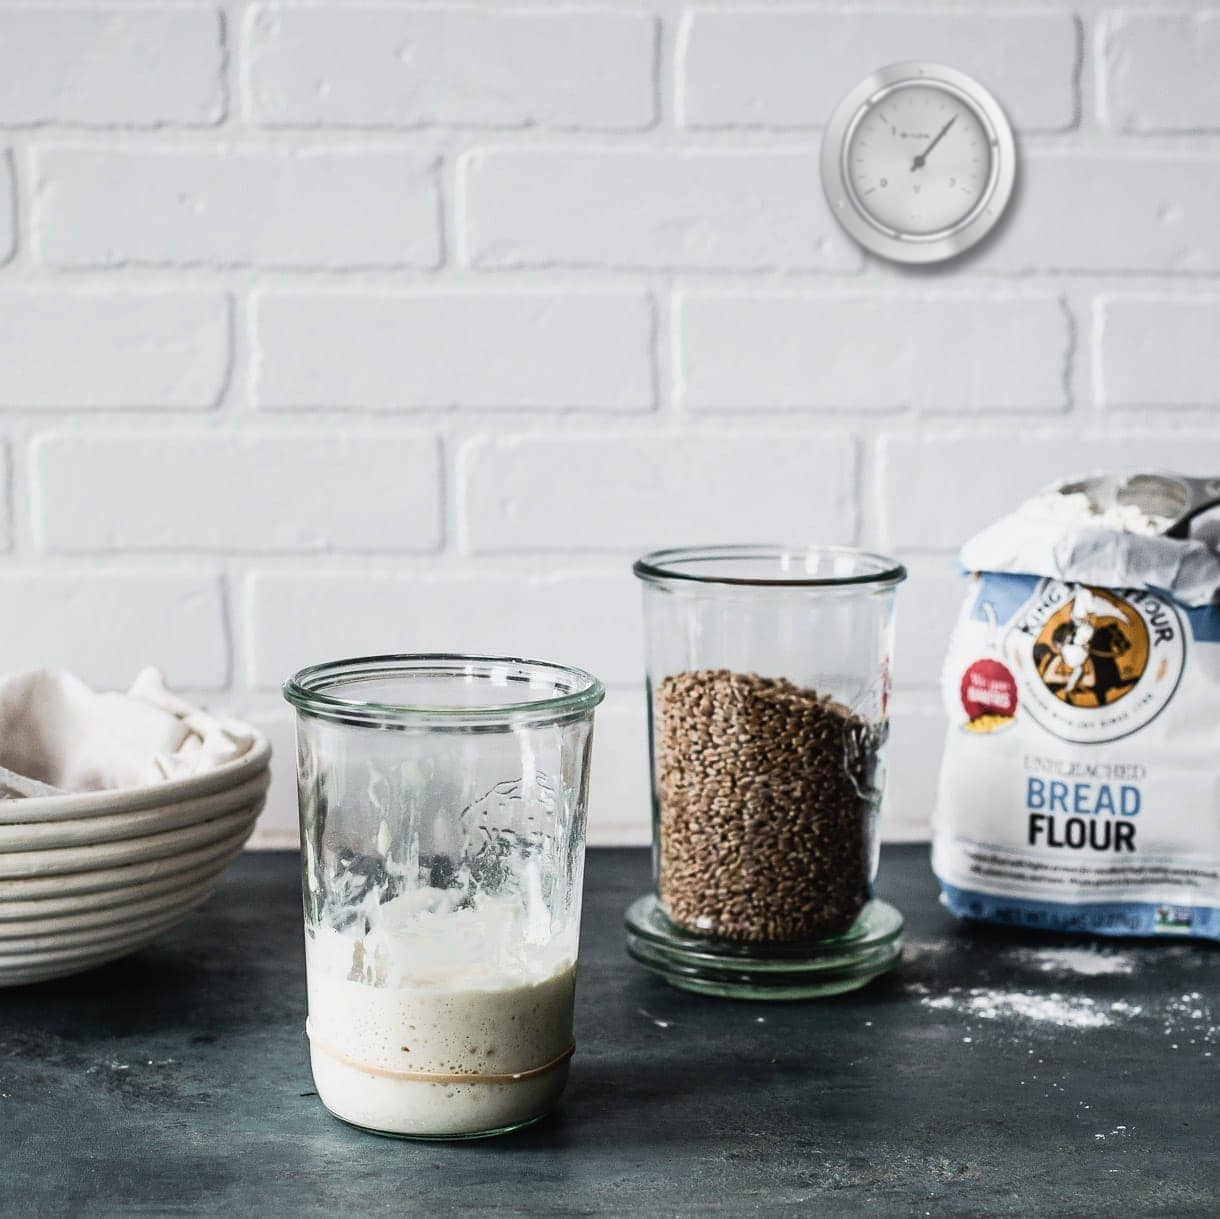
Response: 2 V
